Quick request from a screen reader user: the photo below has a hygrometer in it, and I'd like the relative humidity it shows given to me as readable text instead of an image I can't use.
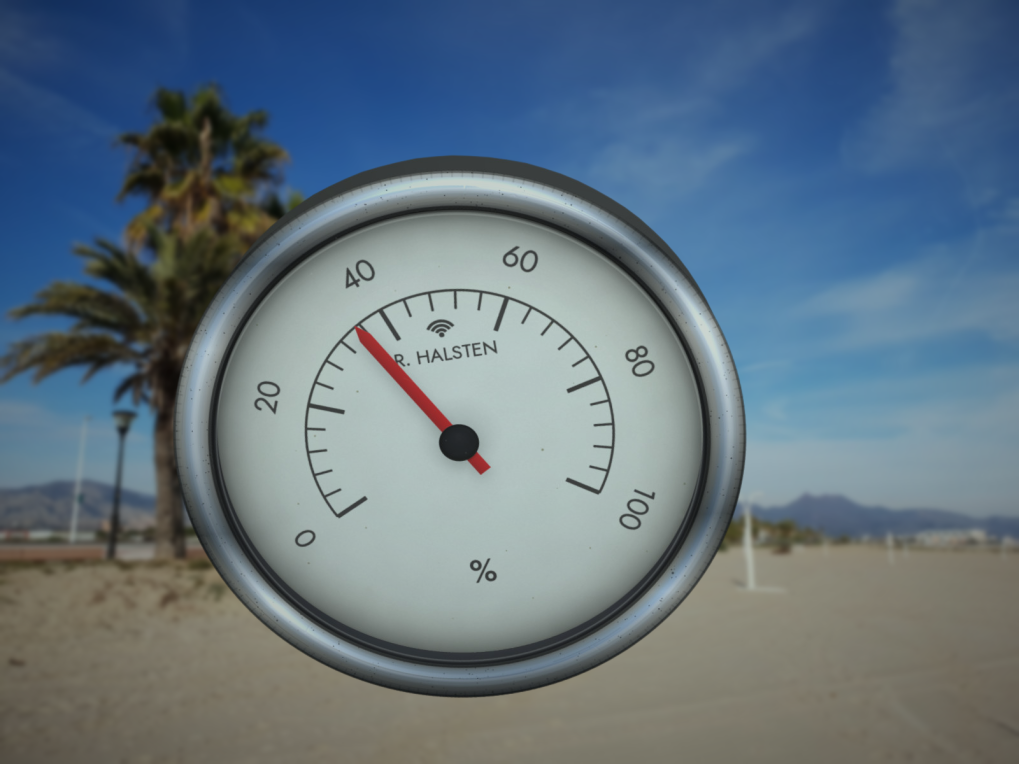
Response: 36 %
